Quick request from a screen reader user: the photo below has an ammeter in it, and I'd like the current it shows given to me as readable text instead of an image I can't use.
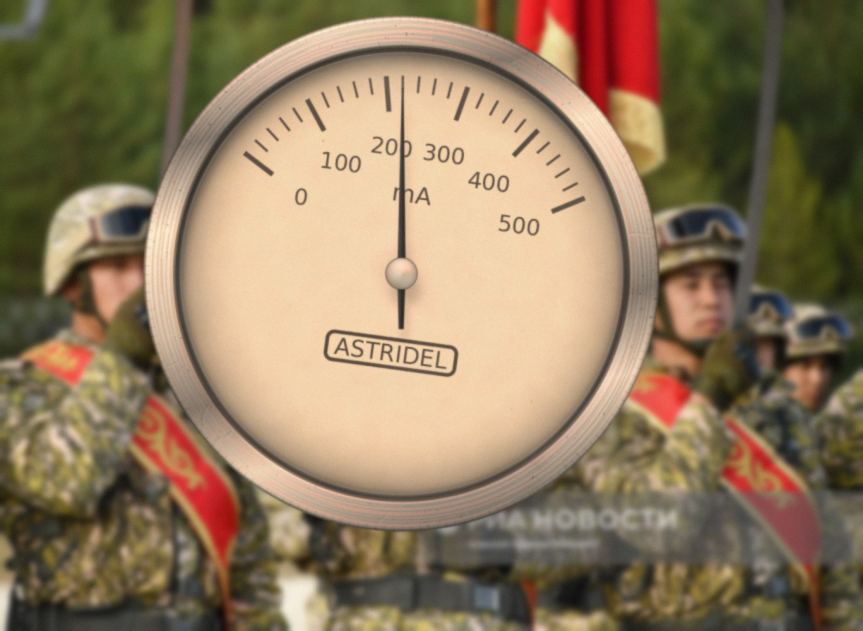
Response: 220 mA
